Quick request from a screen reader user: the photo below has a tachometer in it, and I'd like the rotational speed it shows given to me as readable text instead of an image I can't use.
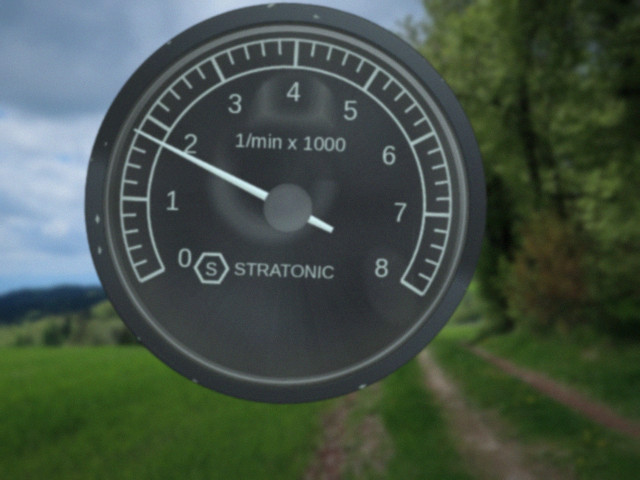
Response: 1800 rpm
